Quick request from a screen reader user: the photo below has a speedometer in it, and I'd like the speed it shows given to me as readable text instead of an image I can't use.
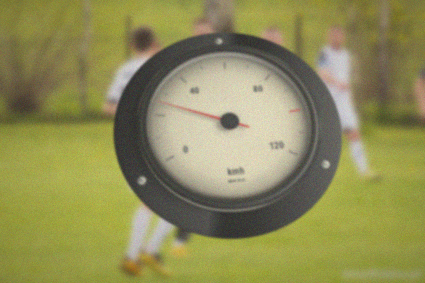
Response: 25 km/h
